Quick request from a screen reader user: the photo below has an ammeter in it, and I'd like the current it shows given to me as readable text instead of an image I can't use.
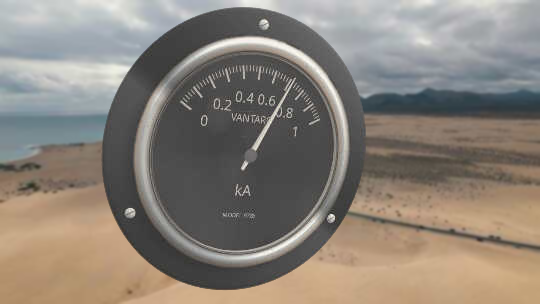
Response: 0.7 kA
